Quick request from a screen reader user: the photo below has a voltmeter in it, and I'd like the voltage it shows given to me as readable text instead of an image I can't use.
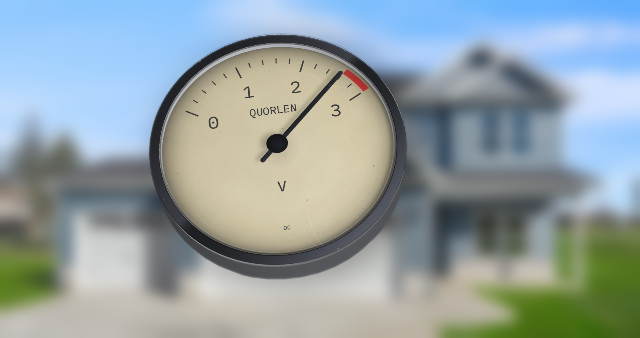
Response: 2.6 V
